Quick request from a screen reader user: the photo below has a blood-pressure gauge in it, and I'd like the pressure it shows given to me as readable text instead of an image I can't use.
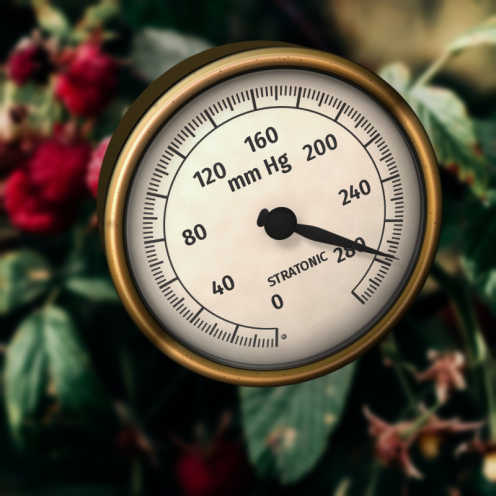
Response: 276 mmHg
